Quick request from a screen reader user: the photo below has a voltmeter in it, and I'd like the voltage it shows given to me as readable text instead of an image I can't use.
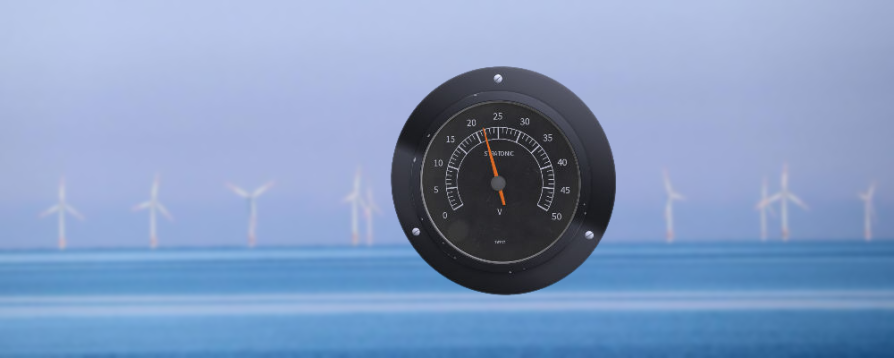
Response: 22 V
